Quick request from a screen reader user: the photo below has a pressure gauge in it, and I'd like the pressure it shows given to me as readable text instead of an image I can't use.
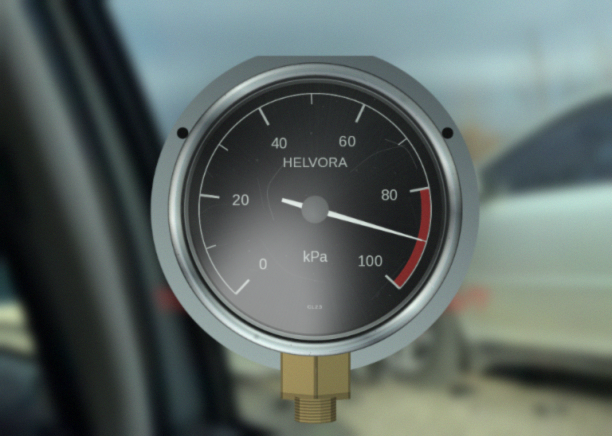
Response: 90 kPa
